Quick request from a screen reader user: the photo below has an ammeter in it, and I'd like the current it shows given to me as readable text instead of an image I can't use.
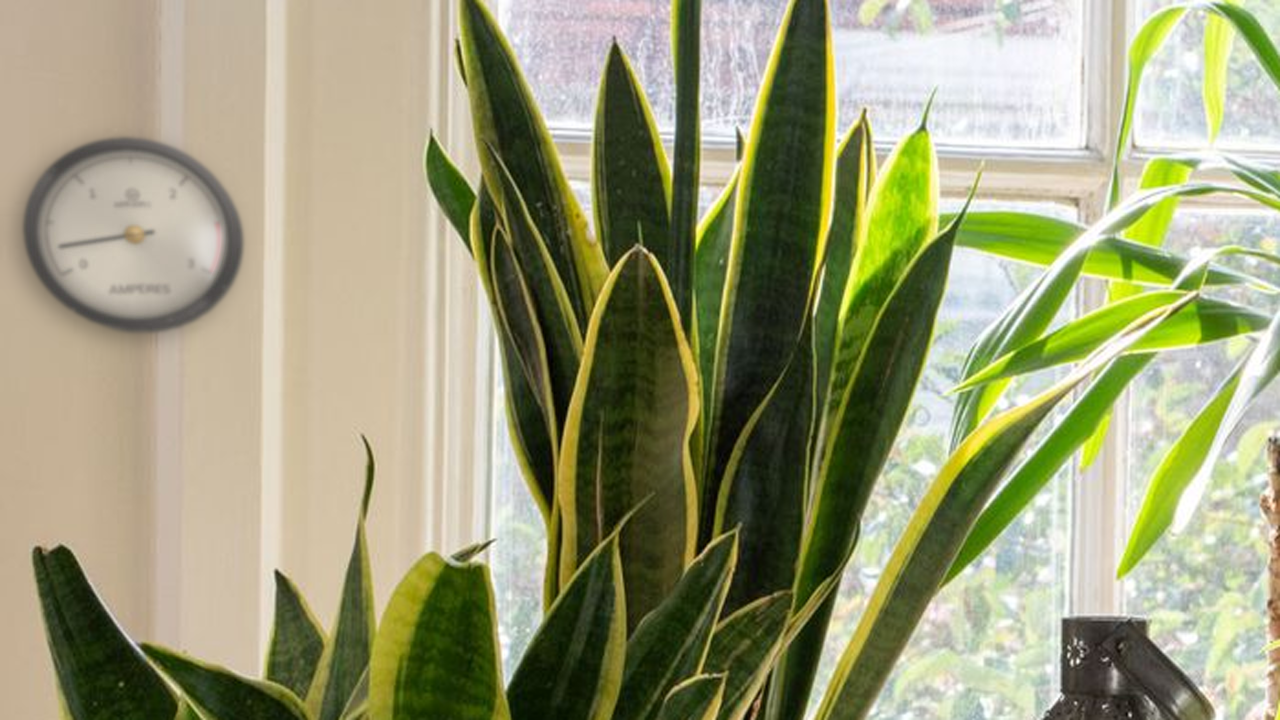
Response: 0.25 A
